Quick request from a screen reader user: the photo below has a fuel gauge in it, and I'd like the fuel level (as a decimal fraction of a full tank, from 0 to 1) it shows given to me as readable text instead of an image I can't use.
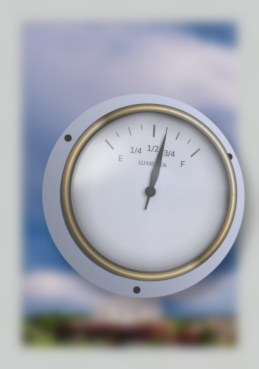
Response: 0.625
